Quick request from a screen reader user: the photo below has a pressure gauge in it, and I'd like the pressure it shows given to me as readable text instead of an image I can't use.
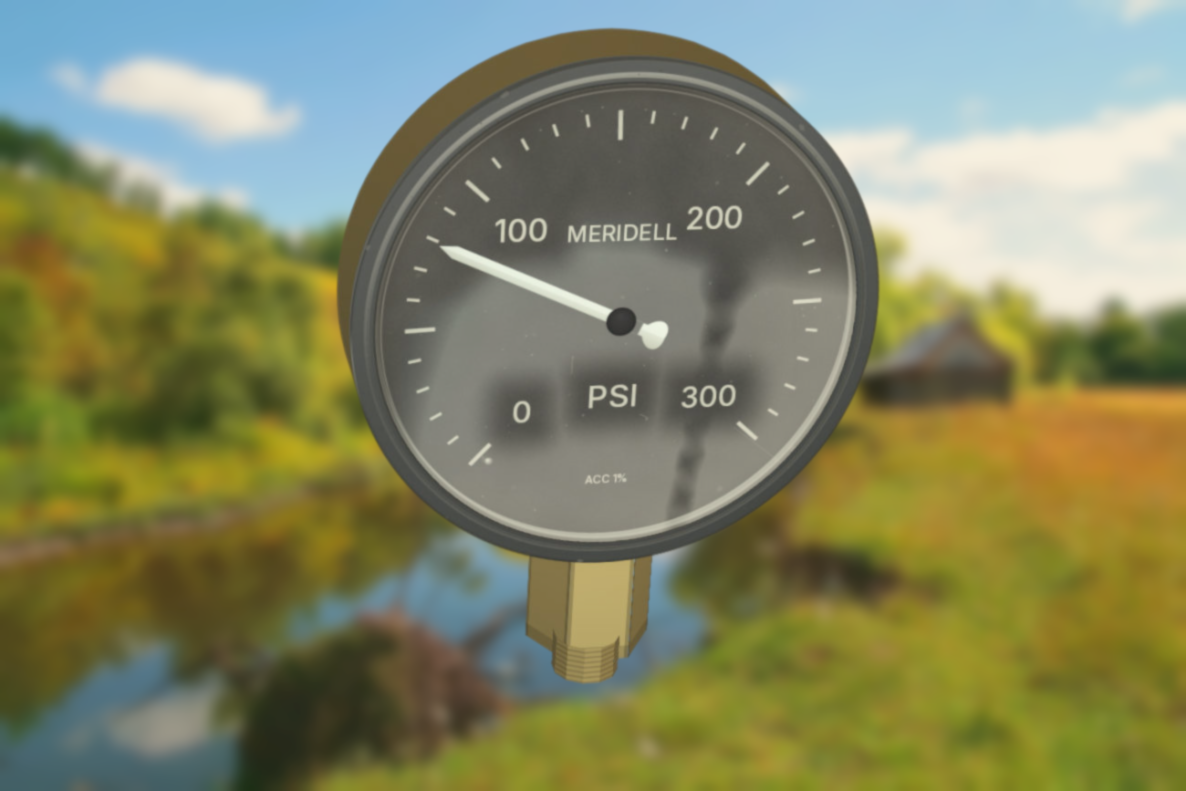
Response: 80 psi
